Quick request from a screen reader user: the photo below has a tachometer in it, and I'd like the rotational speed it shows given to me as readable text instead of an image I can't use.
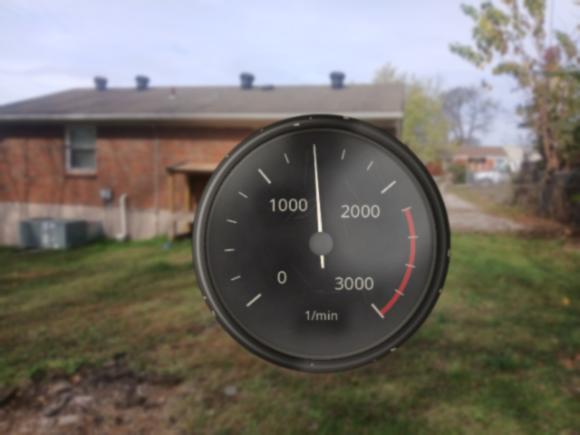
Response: 1400 rpm
